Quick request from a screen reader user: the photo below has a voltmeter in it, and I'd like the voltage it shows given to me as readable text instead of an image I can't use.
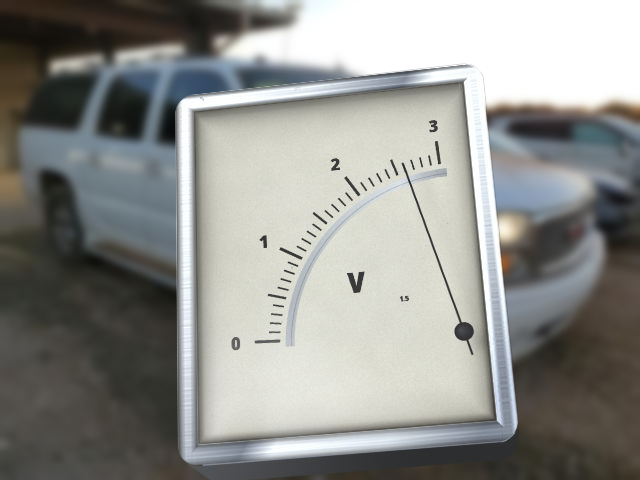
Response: 2.6 V
